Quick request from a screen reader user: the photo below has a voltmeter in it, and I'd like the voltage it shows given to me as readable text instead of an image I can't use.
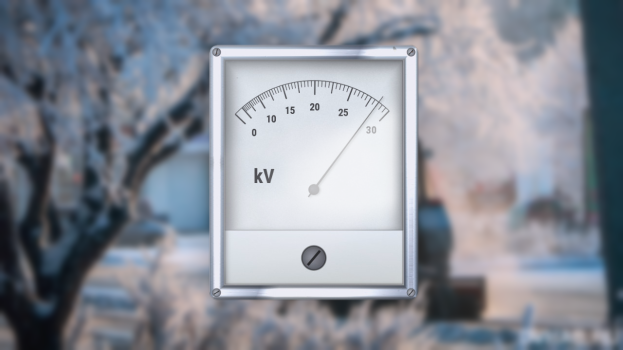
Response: 28.5 kV
